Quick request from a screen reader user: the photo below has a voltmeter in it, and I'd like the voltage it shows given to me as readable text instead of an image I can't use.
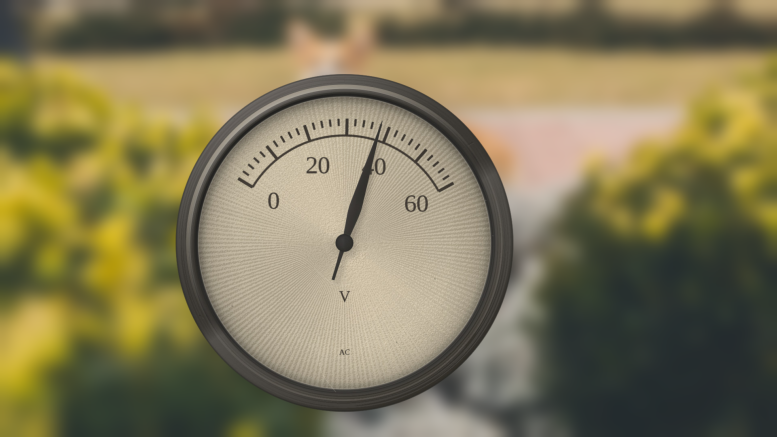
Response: 38 V
